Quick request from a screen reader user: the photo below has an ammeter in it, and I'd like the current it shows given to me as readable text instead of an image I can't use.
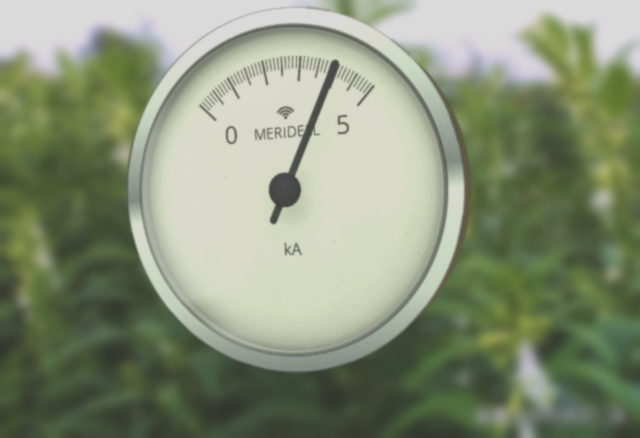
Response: 4 kA
